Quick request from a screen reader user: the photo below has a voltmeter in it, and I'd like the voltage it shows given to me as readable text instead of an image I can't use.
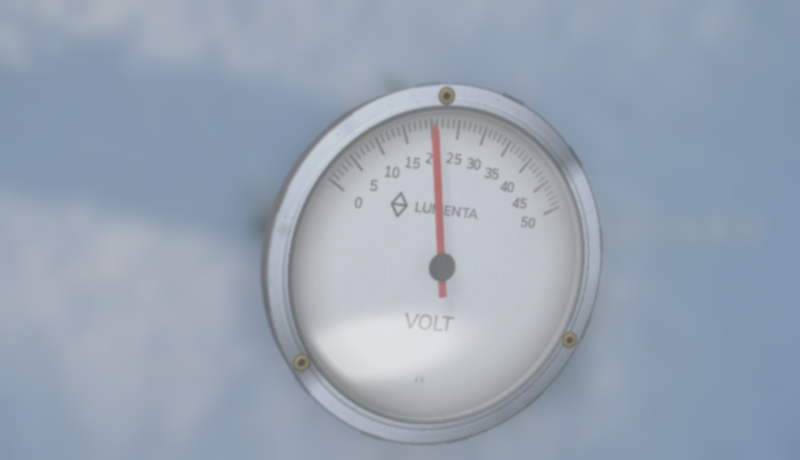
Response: 20 V
